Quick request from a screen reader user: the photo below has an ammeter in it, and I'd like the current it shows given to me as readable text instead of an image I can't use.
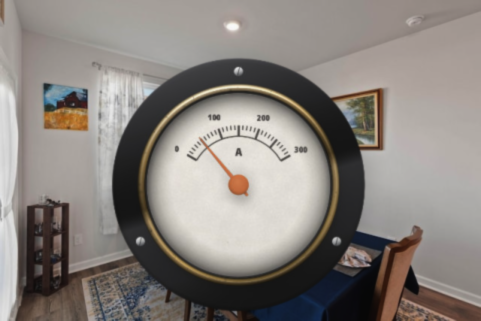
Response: 50 A
